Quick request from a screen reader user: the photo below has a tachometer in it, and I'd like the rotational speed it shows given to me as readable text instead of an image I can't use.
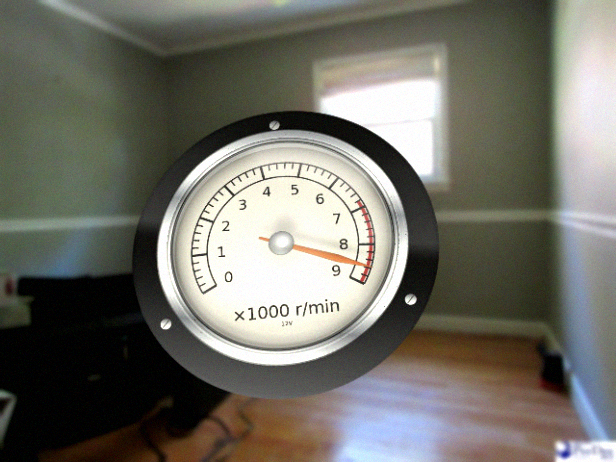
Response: 8600 rpm
